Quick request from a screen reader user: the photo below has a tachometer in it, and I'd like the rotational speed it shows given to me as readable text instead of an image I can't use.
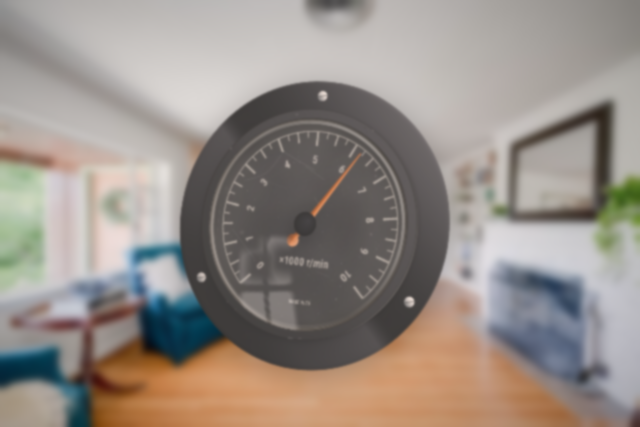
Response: 6250 rpm
